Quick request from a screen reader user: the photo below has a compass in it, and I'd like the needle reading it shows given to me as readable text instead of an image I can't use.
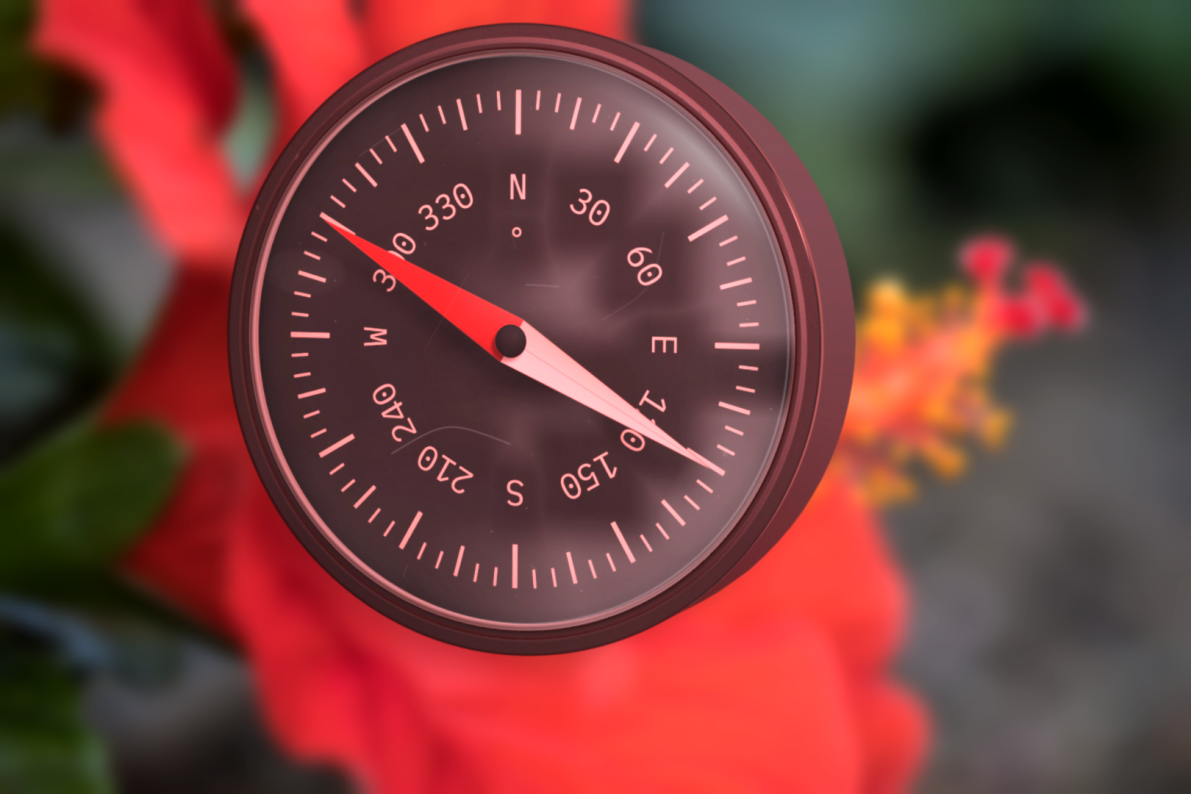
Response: 300 °
